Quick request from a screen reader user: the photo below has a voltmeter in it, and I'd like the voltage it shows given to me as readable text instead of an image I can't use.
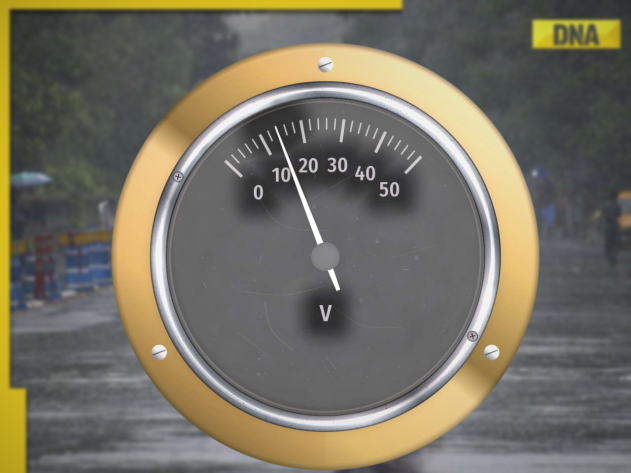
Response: 14 V
